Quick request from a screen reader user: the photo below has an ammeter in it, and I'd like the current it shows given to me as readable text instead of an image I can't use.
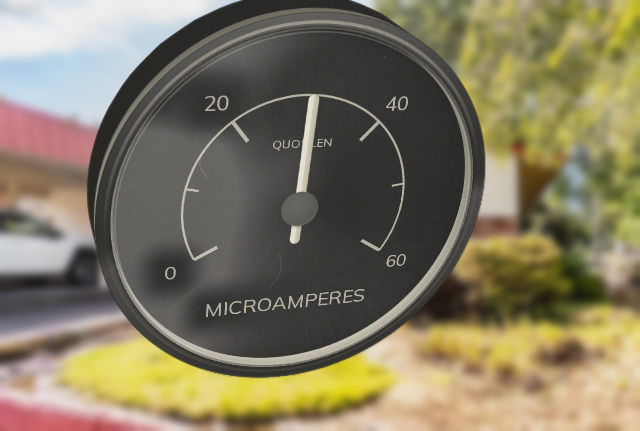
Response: 30 µA
